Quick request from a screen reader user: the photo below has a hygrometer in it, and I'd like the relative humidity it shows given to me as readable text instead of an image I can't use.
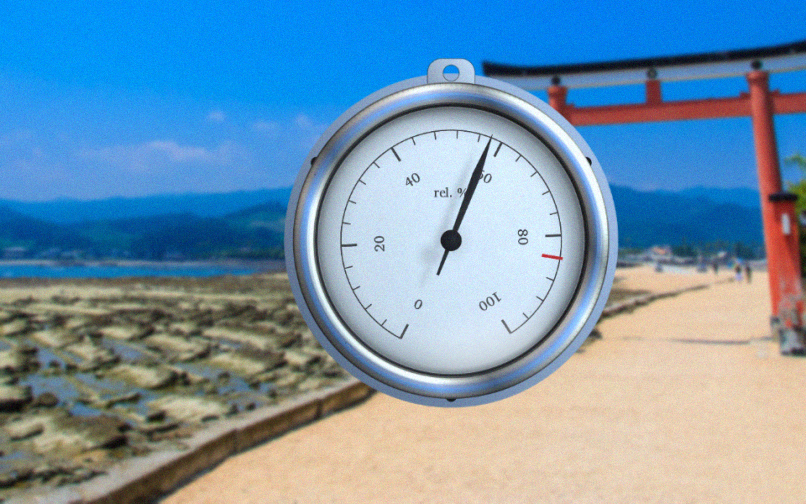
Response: 58 %
